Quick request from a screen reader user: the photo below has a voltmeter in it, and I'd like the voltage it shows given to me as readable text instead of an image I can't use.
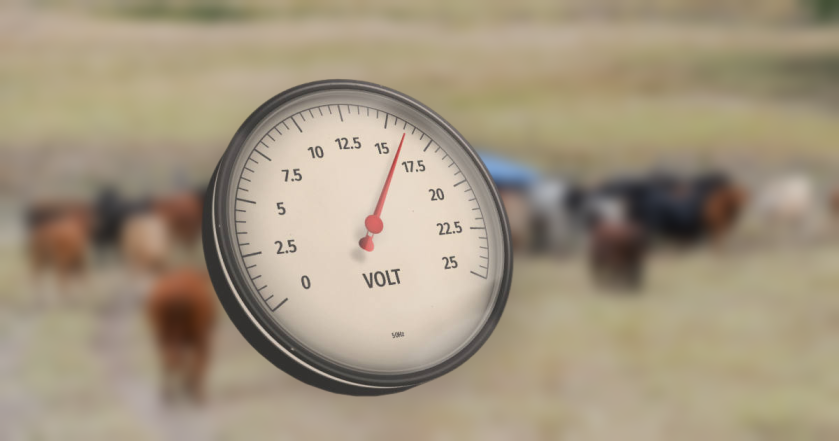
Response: 16 V
